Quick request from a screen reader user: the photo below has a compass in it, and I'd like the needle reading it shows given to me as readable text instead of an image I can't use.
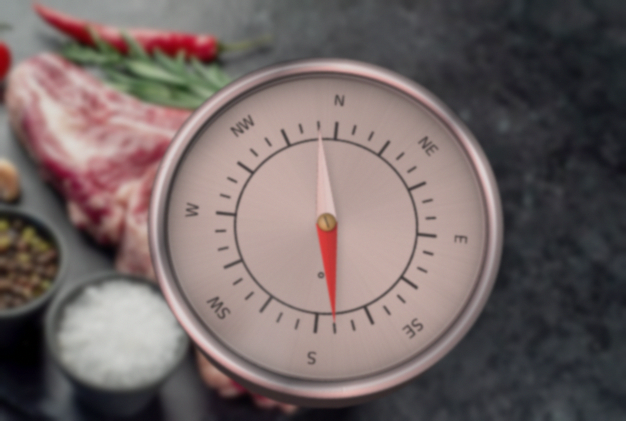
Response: 170 °
